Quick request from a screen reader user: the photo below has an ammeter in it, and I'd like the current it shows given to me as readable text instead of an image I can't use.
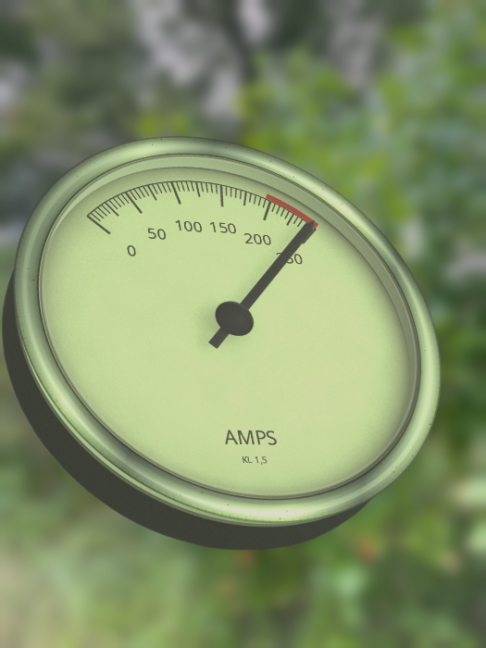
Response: 245 A
